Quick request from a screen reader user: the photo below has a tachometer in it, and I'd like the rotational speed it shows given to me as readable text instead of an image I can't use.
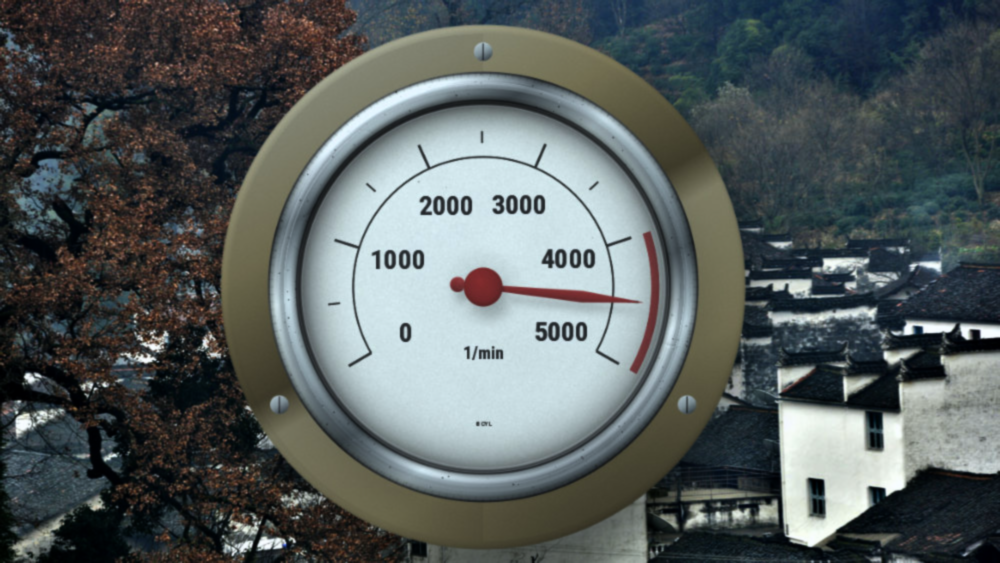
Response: 4500 rpm
